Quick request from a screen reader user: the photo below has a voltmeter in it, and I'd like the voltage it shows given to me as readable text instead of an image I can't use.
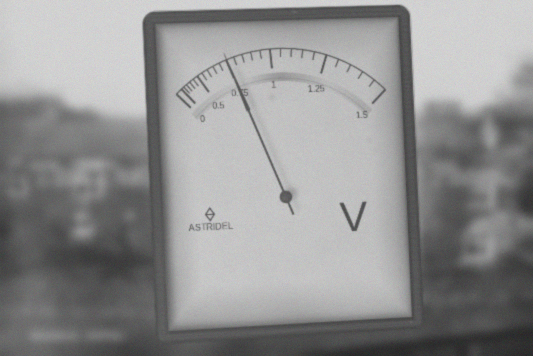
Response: 0.75 V
